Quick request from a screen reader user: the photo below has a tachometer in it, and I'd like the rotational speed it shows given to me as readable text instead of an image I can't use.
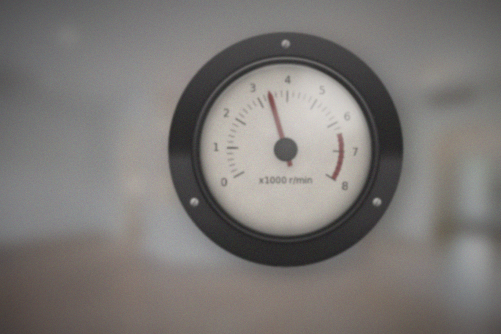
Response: 3400 rpm
